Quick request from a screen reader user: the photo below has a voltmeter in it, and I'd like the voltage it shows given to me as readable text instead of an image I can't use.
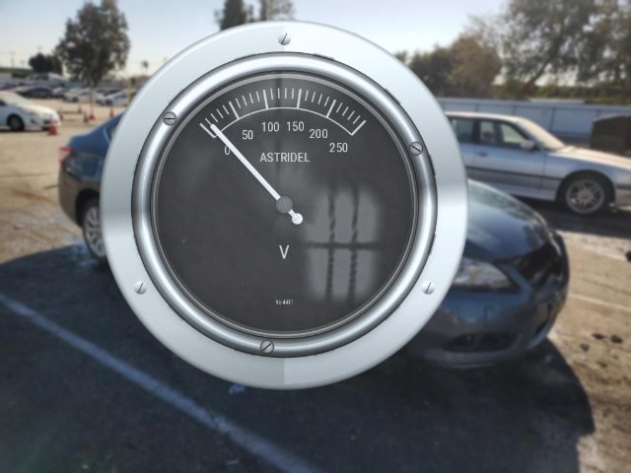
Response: 10 V
